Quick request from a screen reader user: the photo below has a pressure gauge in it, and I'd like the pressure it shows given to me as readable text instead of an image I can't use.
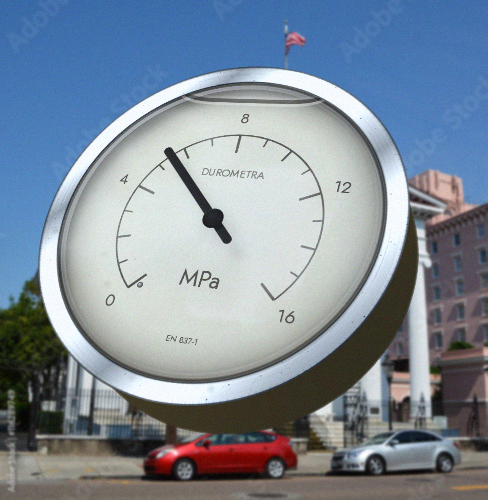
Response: 5.5 MPa
